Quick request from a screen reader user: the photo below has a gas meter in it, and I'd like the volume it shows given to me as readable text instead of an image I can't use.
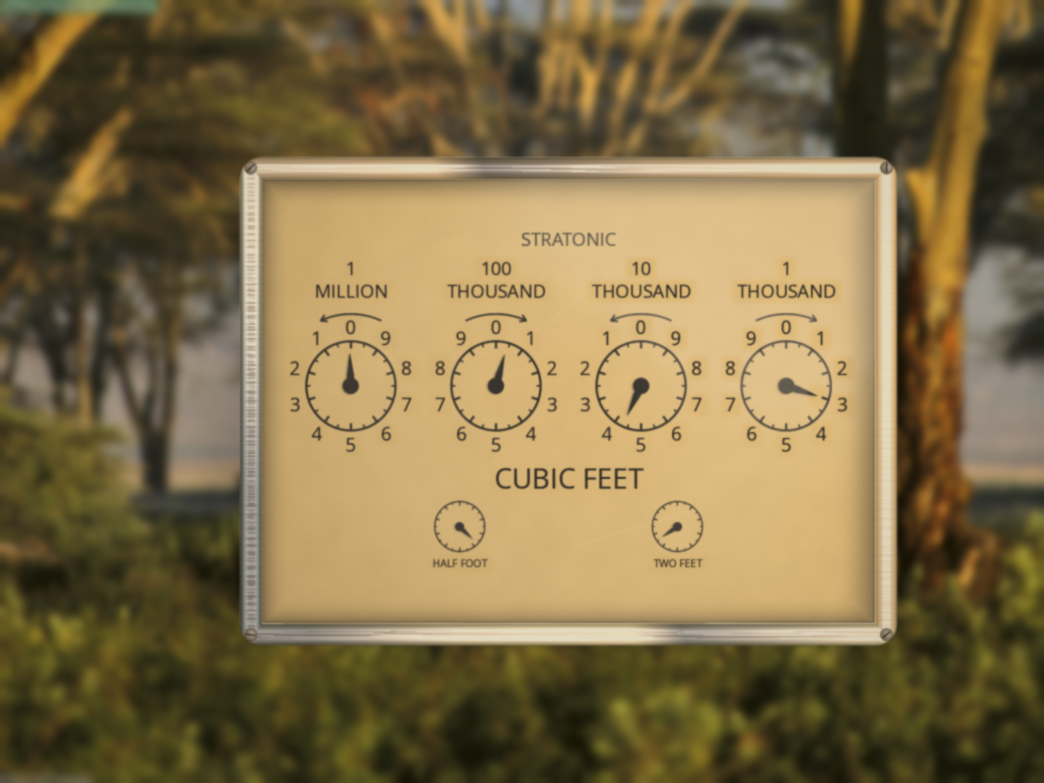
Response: 4300 ft³
